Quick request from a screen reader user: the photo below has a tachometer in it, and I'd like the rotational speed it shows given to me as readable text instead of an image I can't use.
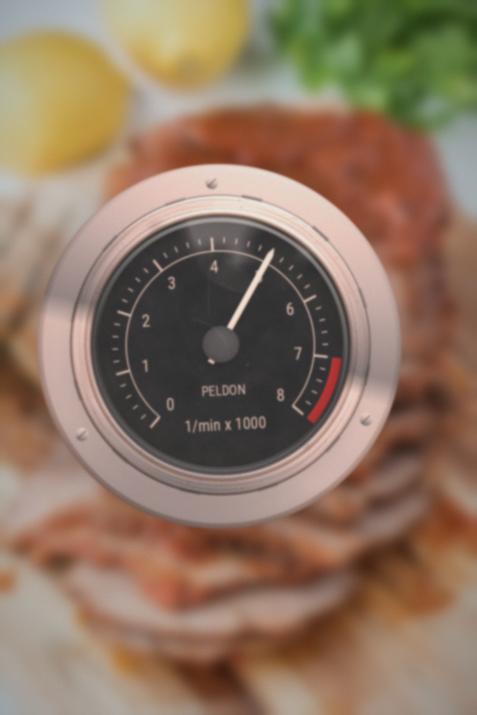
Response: 5000 rpm
